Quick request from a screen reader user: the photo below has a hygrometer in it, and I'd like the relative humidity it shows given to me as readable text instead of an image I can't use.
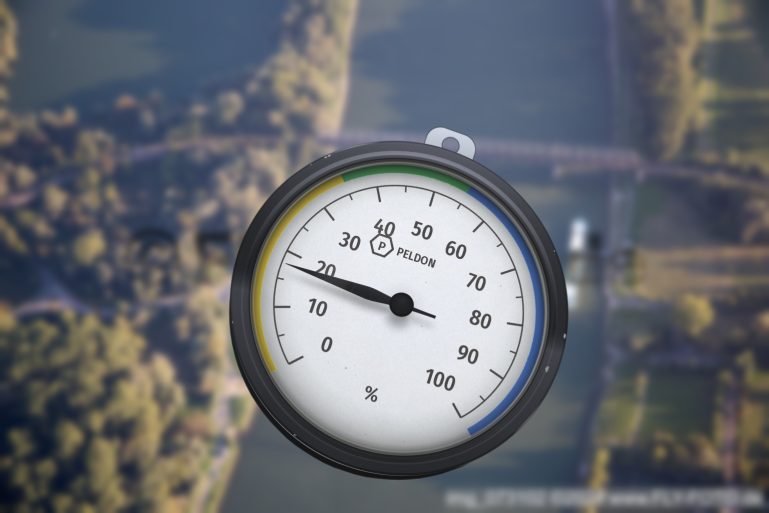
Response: 17.5 %
